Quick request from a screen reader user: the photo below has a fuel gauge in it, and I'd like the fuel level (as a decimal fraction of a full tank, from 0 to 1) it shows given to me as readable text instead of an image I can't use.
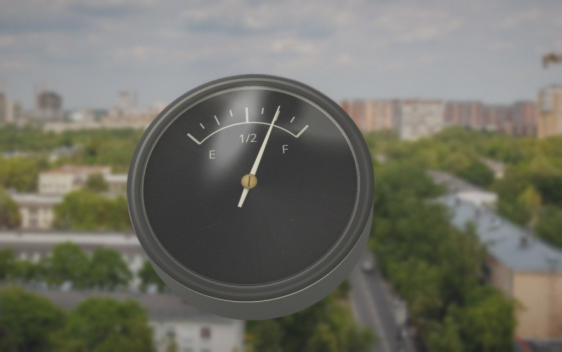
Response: 0.75
